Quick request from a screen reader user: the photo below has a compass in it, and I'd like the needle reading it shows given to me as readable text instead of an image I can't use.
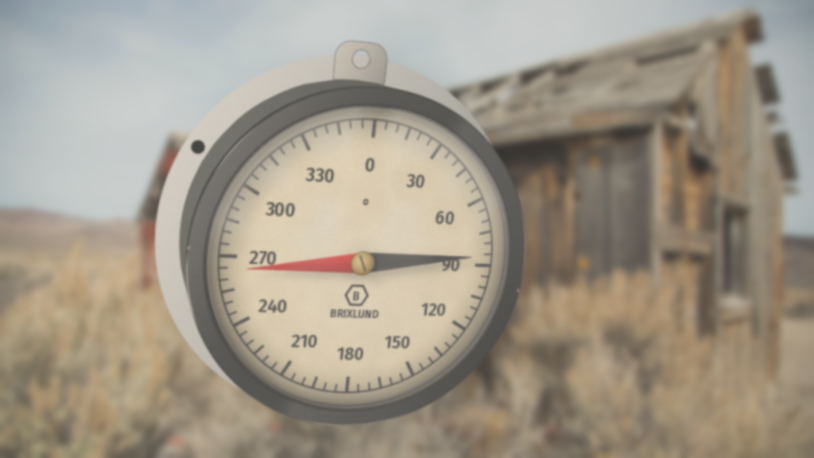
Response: 265 °
